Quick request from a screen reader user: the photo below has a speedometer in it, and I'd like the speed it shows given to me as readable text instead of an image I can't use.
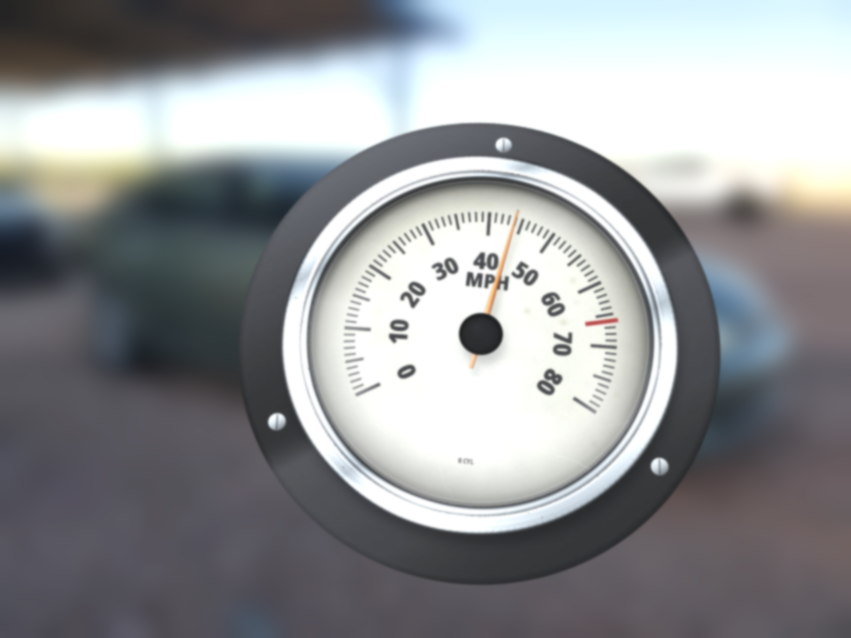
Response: 44 mph
